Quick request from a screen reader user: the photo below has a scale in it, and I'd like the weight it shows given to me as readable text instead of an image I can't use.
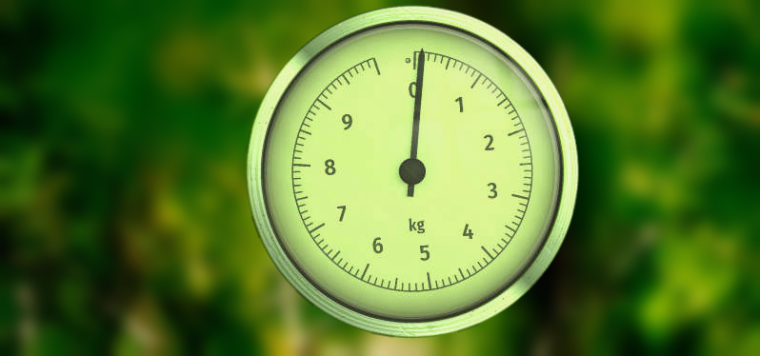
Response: 0.1 kg
